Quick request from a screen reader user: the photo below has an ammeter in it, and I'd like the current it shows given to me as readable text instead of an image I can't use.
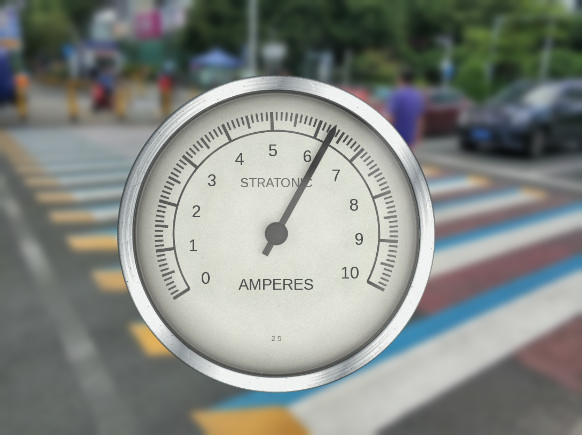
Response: 6.3 A
